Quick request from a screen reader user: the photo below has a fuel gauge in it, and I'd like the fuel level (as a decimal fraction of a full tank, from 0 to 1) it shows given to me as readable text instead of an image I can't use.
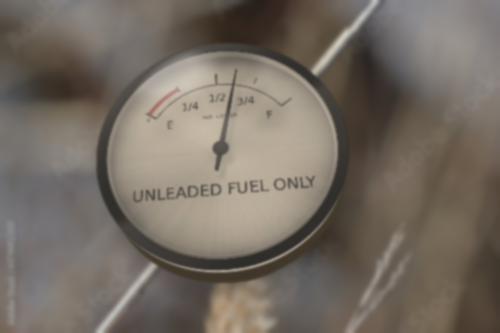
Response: 0.625
